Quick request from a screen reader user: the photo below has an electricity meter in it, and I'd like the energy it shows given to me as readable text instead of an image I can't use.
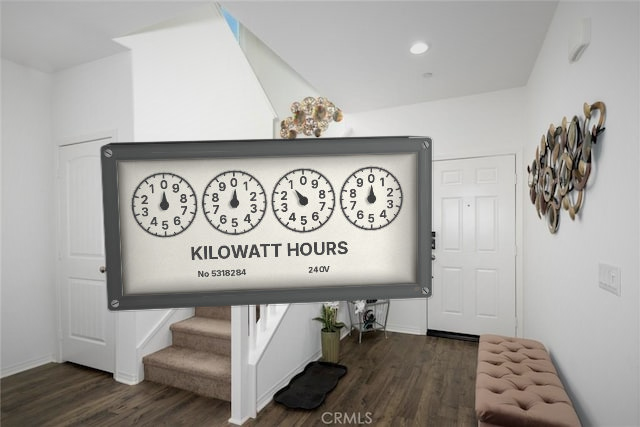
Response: 10 kWh
